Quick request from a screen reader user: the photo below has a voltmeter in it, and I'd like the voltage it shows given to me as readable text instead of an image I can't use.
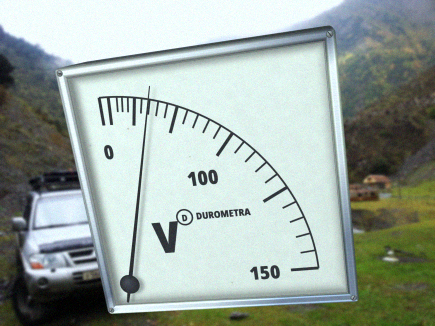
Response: 60 V
